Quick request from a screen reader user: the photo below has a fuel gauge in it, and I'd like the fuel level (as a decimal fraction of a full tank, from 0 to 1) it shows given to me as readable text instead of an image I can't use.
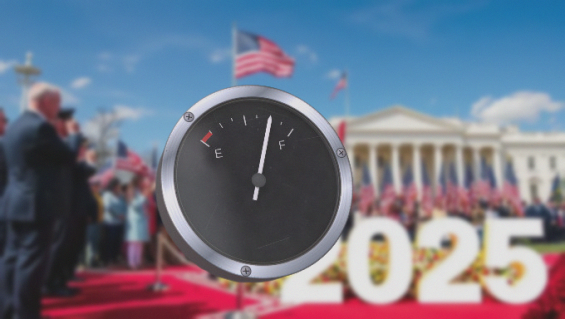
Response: 0.75
